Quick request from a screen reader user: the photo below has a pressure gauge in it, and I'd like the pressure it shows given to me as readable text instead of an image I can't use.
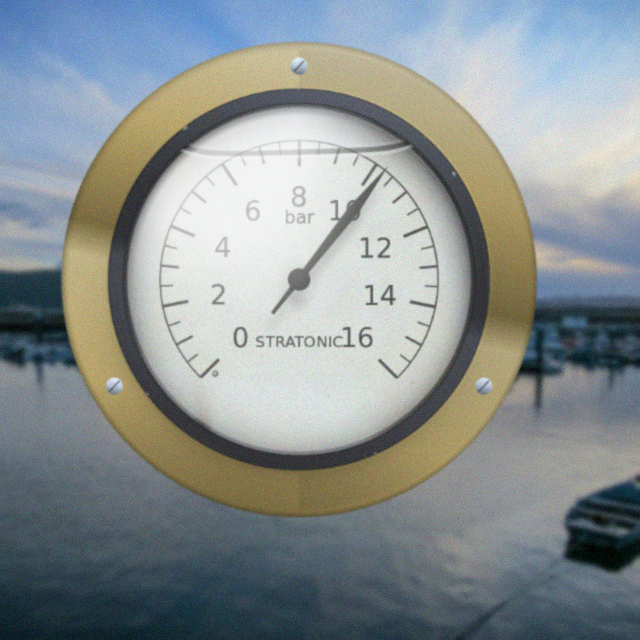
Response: 10.25 bar
